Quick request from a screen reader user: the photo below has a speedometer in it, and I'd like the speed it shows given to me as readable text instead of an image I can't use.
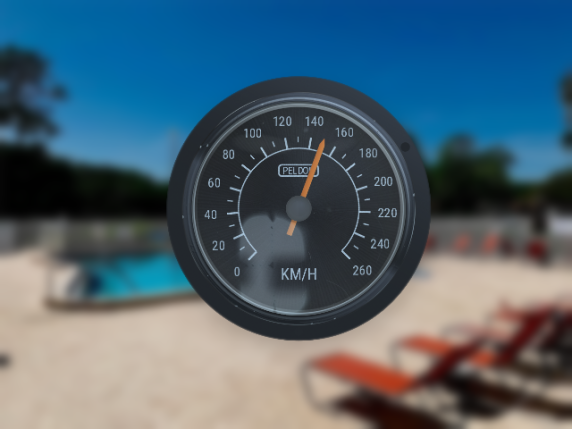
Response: 150 km/h
